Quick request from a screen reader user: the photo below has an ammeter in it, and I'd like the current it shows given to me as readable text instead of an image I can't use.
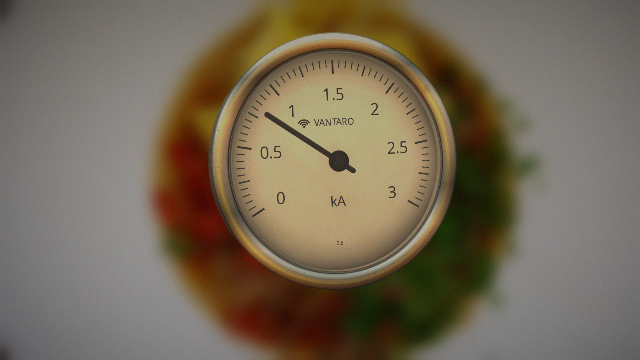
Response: 0.8 kA
